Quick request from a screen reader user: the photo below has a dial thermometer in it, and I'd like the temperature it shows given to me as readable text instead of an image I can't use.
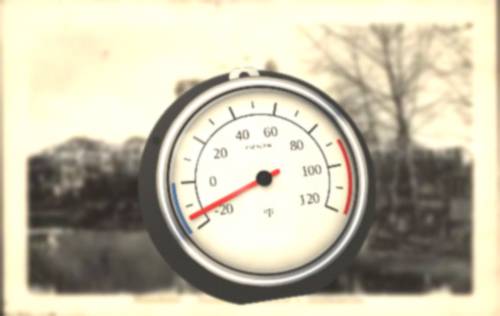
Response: -15 °F
